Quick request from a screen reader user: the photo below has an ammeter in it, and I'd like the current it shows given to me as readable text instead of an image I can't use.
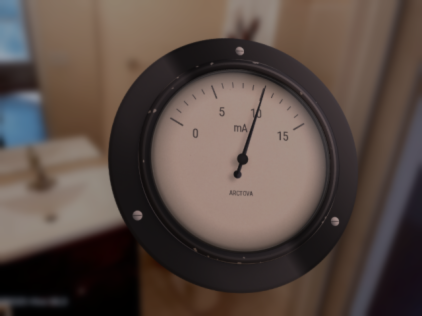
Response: 10 mA
